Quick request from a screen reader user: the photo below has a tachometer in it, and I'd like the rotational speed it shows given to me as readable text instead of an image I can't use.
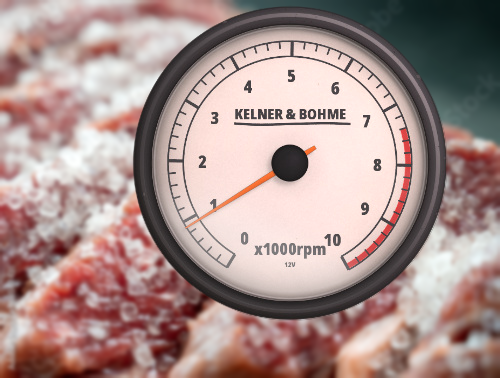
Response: 900 rpm
